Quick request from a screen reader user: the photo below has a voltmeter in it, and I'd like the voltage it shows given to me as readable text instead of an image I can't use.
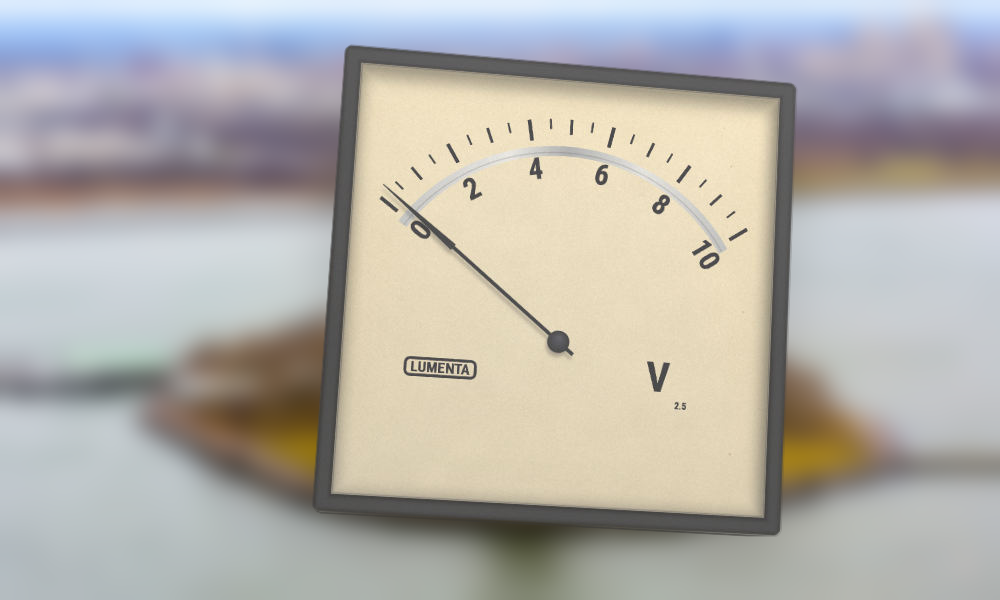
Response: 0.25 V
